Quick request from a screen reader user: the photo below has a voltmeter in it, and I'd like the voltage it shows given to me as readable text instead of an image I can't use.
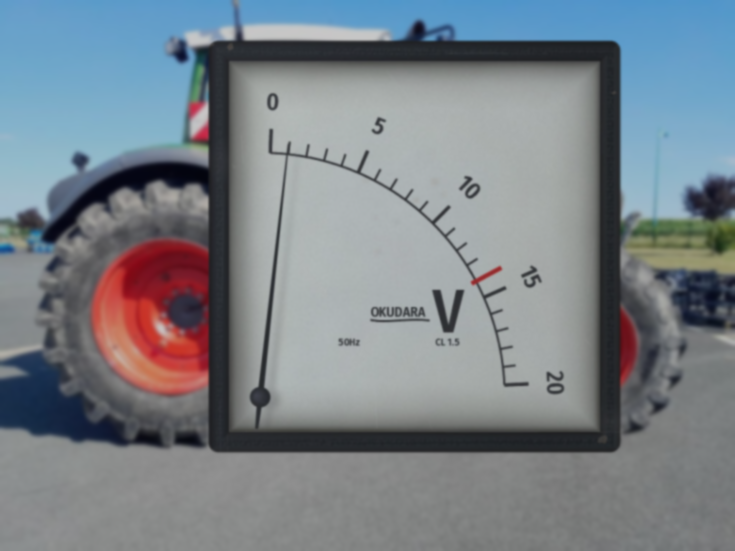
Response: 1 V
